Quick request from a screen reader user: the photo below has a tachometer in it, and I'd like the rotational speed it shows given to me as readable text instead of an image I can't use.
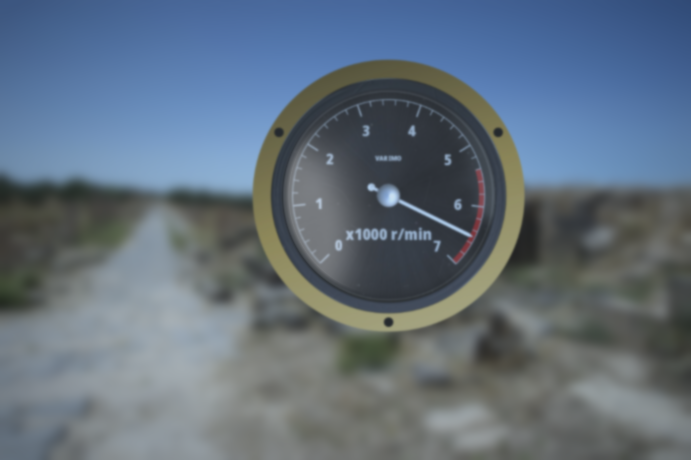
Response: 6500 rpm
